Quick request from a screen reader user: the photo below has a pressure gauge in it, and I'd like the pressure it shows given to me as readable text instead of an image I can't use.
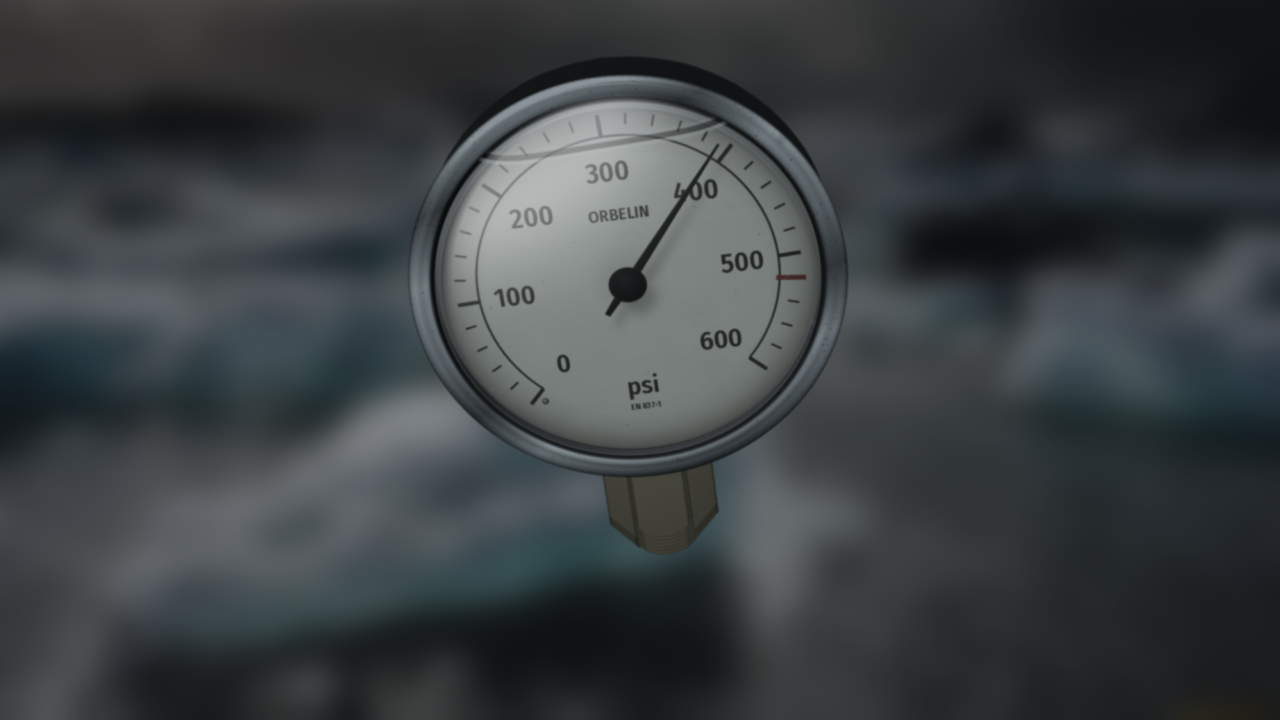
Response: 390 psi
